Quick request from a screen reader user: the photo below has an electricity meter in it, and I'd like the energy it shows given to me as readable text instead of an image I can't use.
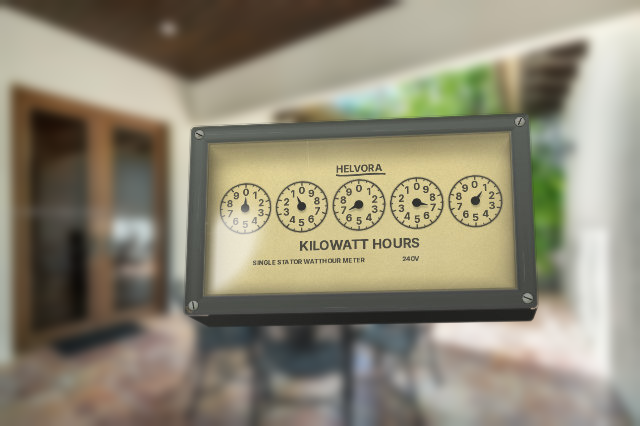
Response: 671 kWh
